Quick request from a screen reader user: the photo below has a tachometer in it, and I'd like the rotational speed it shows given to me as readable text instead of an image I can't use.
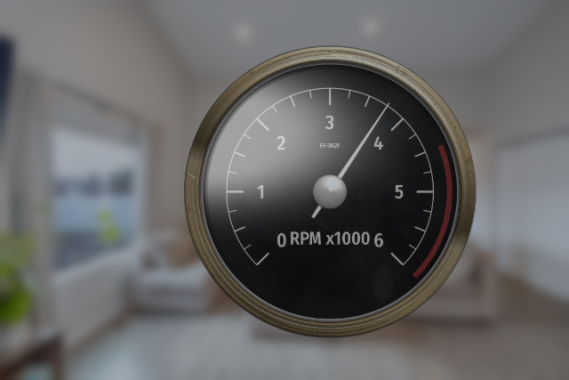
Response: 3750 rpm
